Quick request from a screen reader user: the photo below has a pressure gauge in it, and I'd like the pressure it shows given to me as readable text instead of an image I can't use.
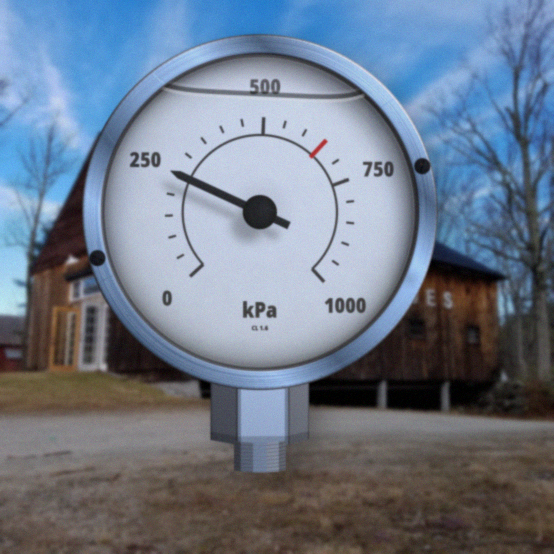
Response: 250 kPa
